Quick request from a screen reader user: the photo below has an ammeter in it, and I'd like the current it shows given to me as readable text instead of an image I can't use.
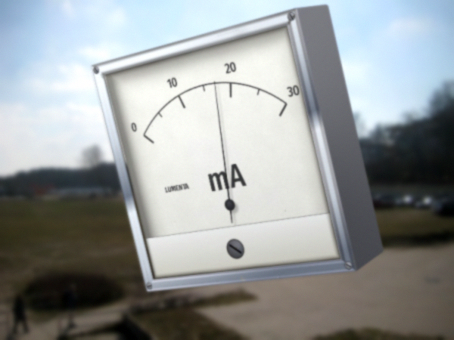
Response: 17.5 mA
